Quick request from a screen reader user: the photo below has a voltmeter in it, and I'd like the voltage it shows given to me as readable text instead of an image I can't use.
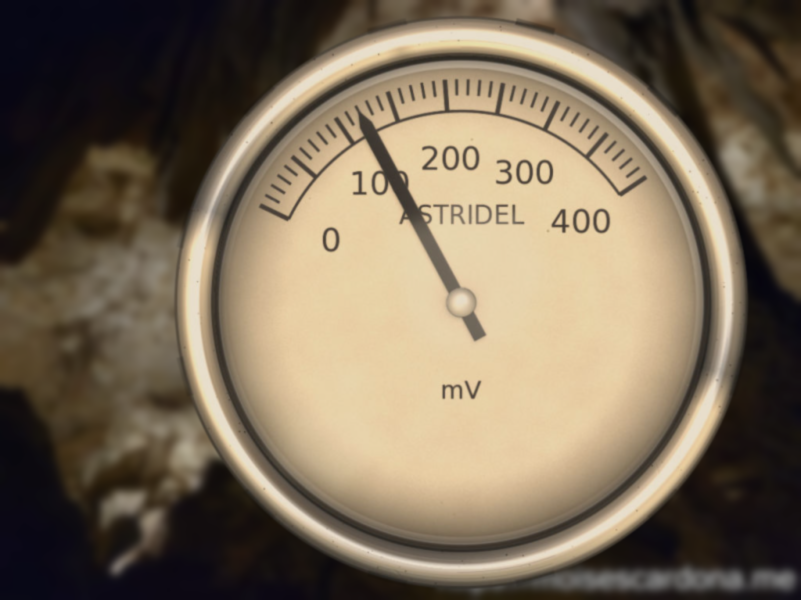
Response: 120 mV
